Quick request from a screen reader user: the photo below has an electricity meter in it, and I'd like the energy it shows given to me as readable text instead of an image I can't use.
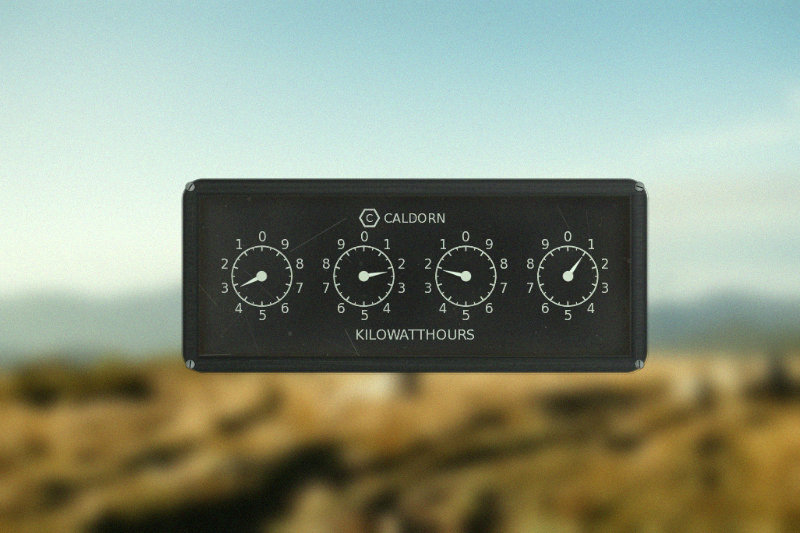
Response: 3221 kWh
